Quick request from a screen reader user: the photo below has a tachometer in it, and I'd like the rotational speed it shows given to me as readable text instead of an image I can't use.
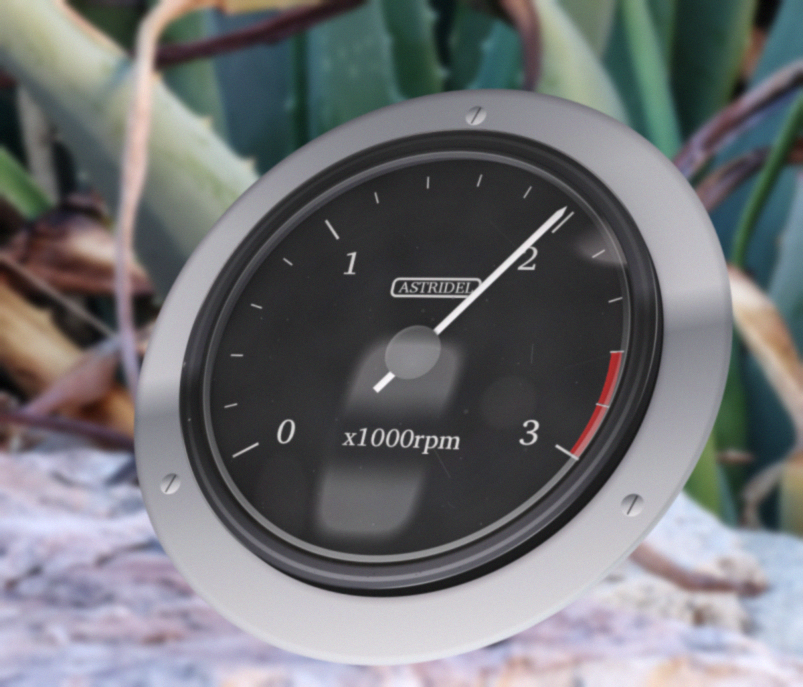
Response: 2000 rpm
